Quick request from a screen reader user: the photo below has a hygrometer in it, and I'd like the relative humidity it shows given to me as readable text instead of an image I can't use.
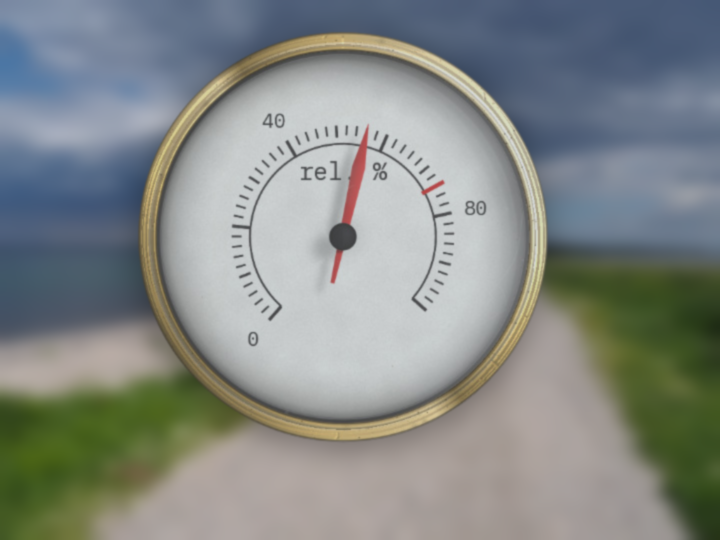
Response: 56 %
